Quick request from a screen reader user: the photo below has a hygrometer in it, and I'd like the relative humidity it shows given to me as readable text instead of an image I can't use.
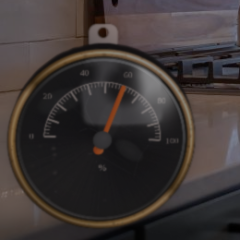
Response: 60 %
